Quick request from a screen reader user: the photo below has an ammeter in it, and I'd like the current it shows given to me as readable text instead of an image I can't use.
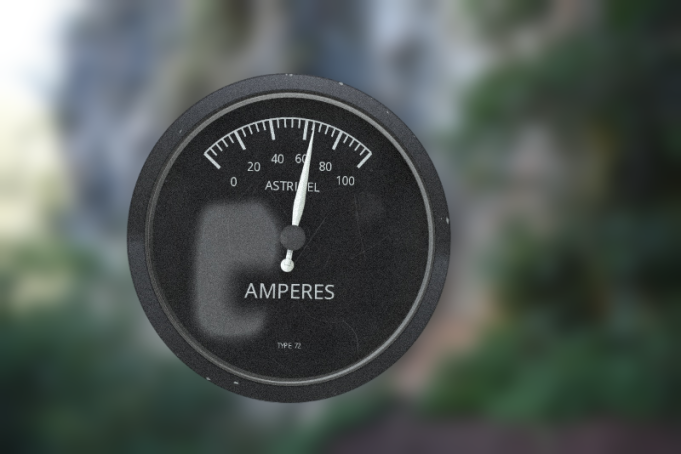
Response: 64 A
